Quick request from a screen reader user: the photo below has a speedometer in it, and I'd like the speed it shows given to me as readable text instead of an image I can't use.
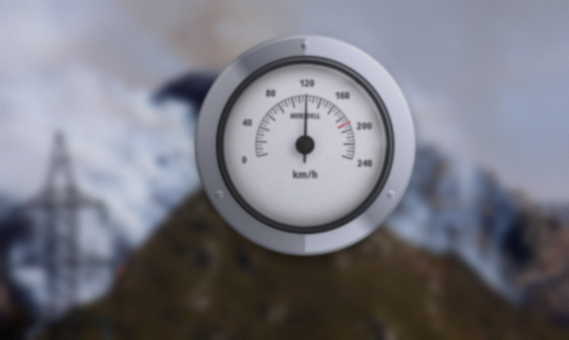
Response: 120 km/h
